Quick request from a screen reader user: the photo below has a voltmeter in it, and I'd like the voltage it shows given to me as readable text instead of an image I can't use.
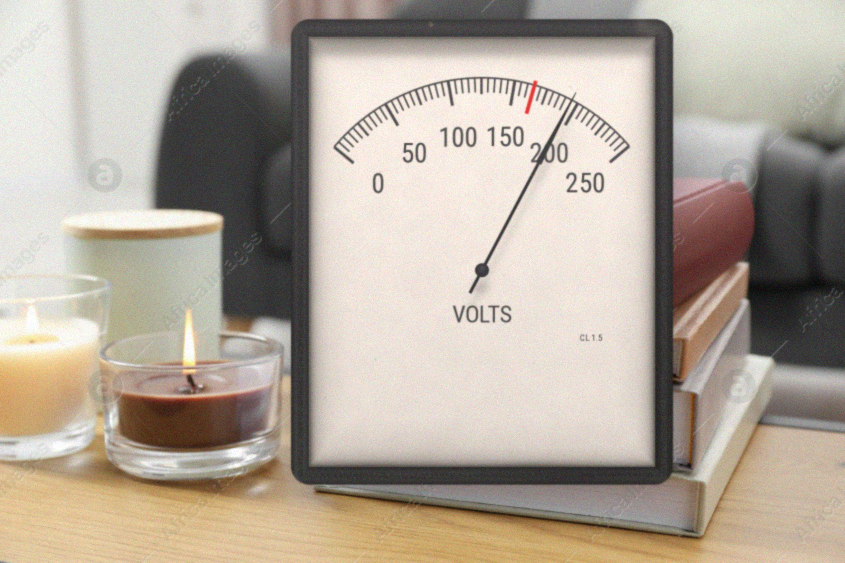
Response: 195 V
